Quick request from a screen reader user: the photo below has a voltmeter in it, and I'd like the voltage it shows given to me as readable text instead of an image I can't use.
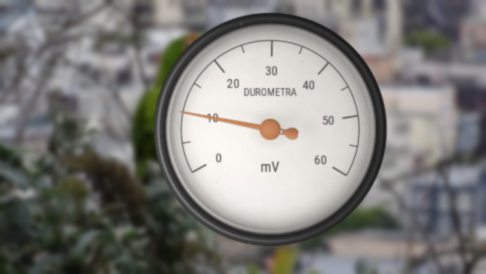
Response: 10 mV
